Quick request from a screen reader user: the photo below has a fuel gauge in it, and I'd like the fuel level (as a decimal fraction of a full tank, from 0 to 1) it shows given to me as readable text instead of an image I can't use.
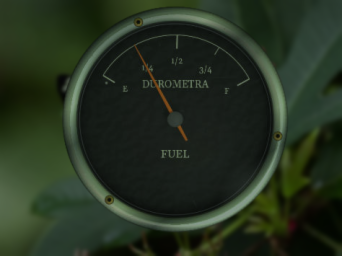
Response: 0.25
